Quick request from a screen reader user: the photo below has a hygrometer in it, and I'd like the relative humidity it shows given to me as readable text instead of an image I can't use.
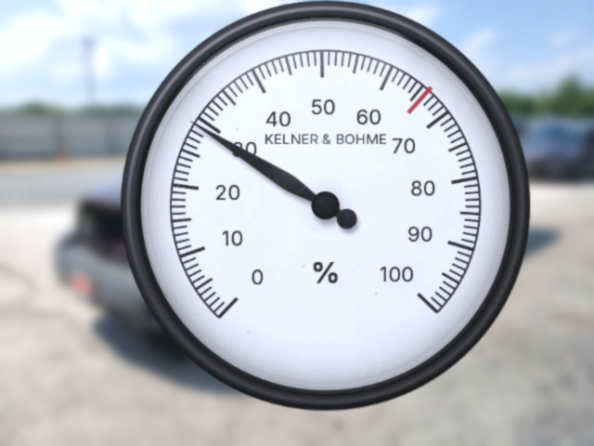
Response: 29 %
